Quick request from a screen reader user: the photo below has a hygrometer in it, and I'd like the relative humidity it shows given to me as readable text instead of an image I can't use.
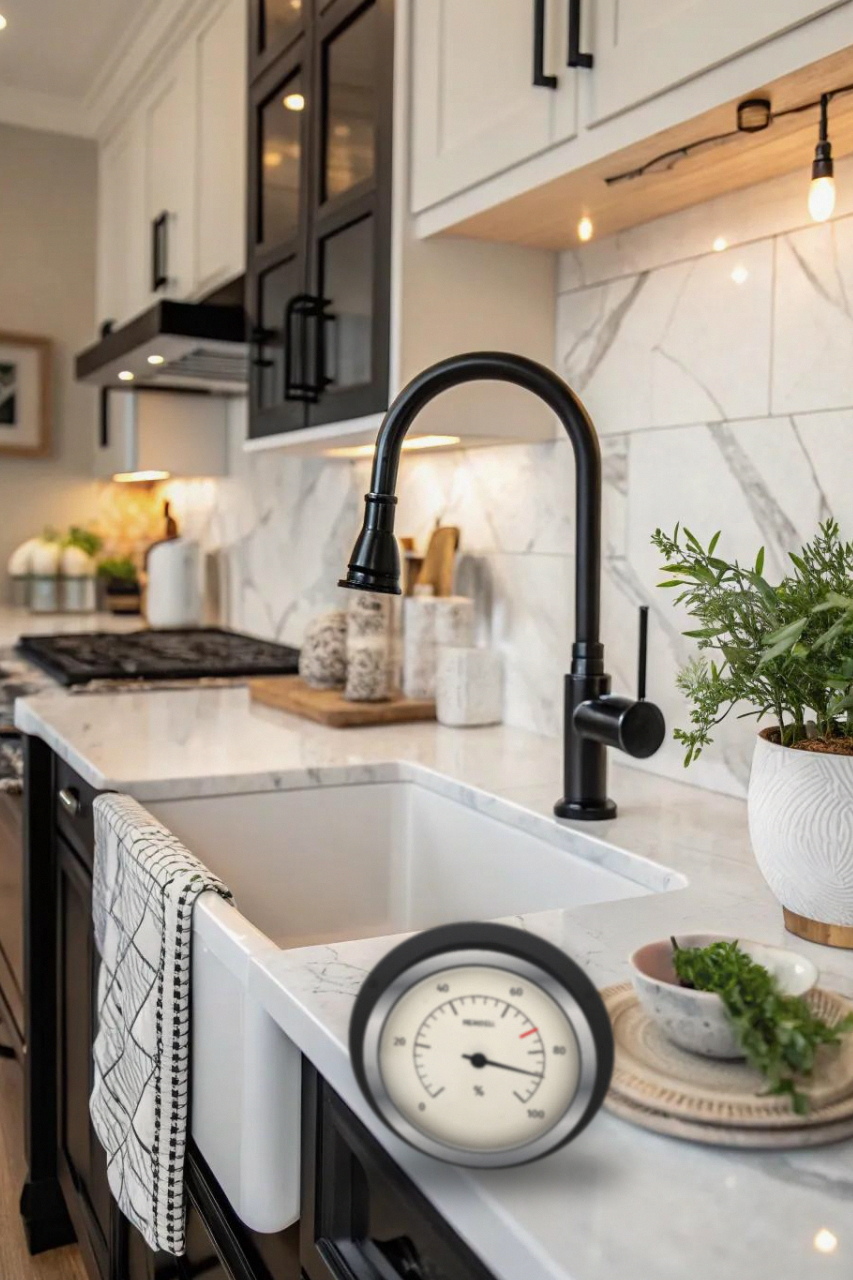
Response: 88 %
